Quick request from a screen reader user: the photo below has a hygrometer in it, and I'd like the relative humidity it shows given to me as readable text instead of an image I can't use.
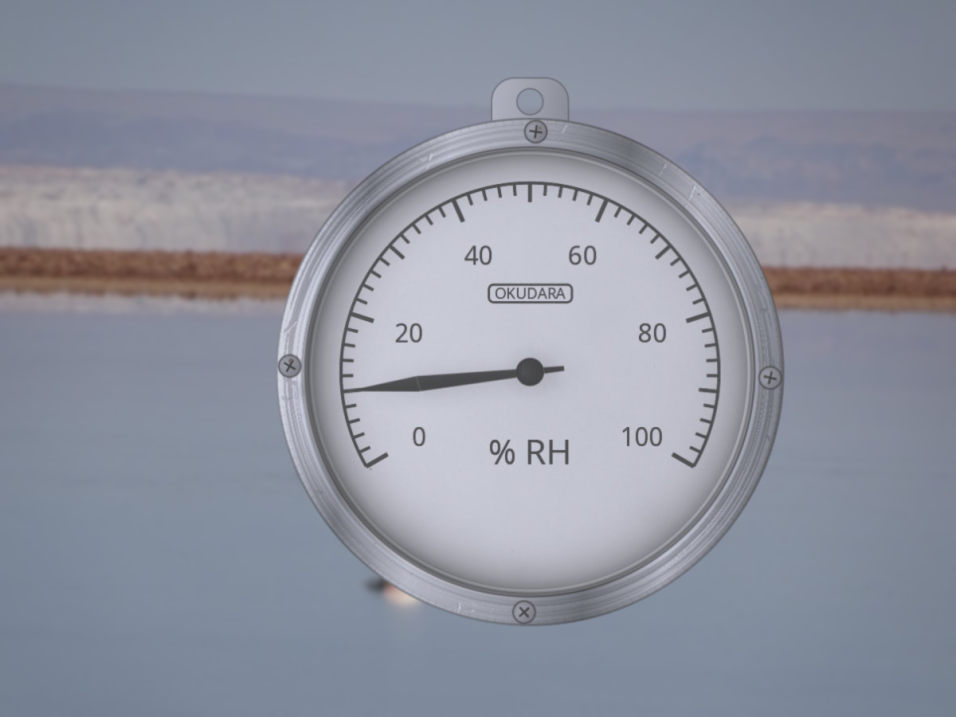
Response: 10 %
